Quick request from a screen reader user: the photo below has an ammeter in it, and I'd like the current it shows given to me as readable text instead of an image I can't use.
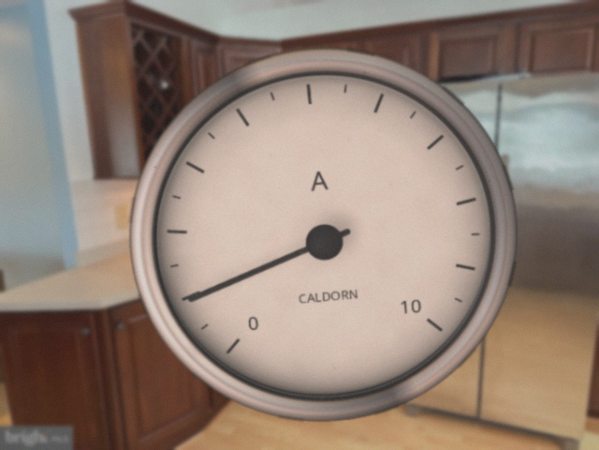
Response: 1 A
